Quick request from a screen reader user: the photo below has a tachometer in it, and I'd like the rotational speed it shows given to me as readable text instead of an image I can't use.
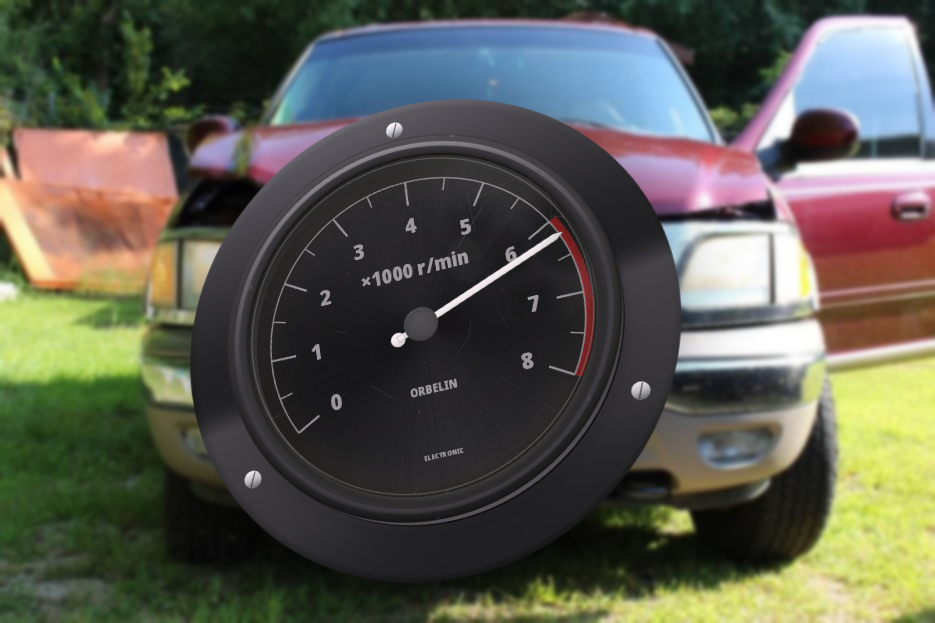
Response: 6250 rpm
